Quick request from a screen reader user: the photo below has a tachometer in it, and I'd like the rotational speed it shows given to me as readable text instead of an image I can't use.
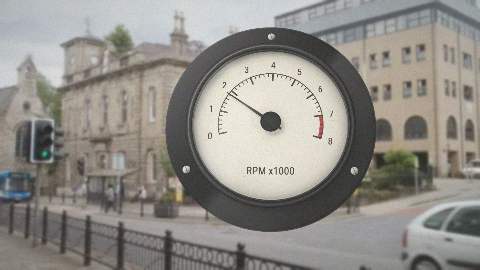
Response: 1800 rpm
